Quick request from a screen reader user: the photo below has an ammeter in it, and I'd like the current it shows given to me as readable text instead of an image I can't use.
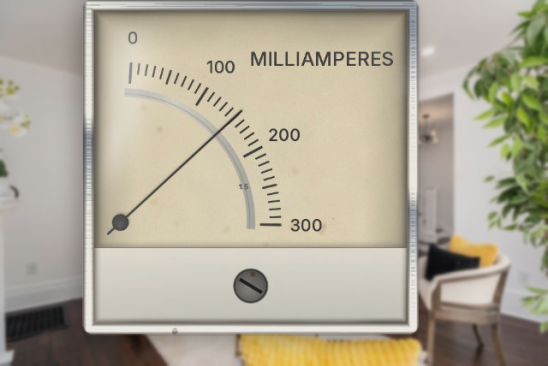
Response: 150 mA
